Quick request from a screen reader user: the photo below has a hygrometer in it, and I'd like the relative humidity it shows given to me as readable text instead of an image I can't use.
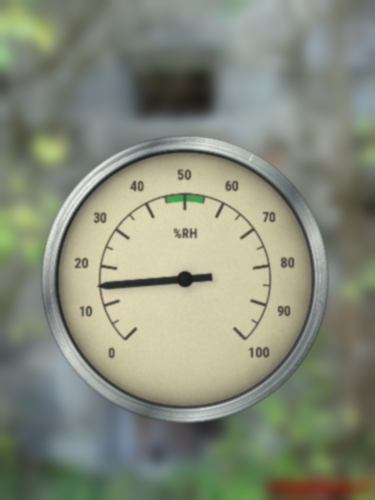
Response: 15 %
